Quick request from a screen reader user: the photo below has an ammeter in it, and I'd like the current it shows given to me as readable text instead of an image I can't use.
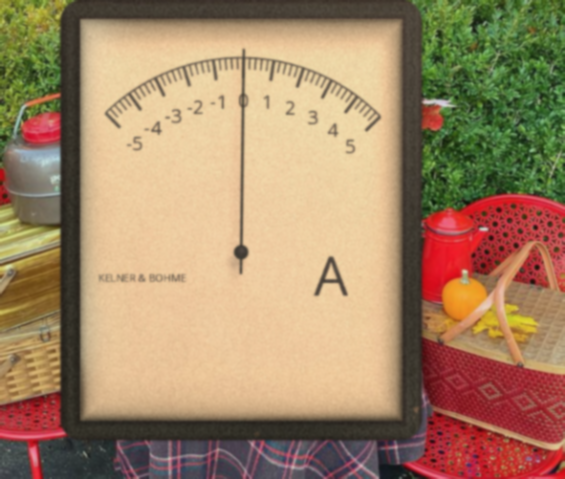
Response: 0 A
